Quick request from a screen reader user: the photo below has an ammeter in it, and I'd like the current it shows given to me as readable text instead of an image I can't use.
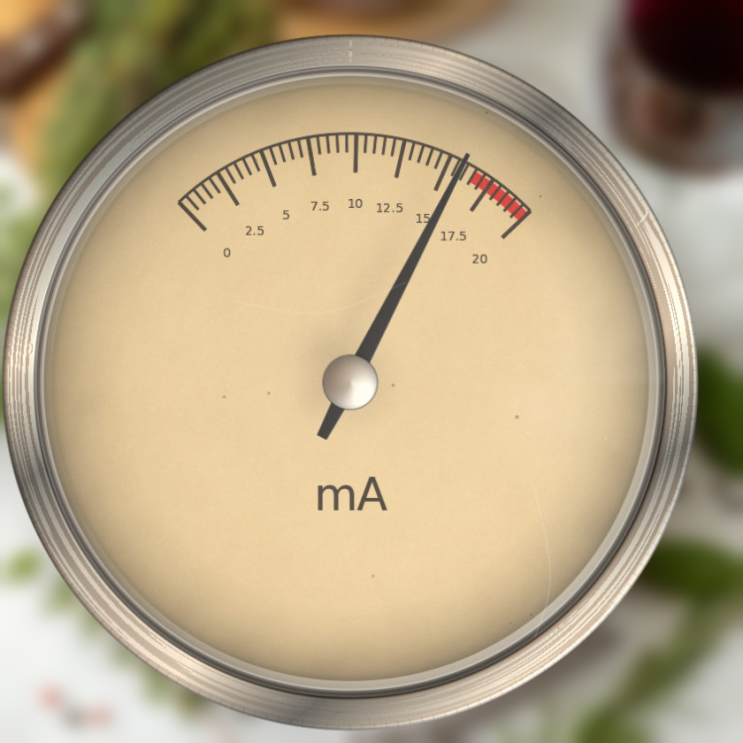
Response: 15.75 mA
